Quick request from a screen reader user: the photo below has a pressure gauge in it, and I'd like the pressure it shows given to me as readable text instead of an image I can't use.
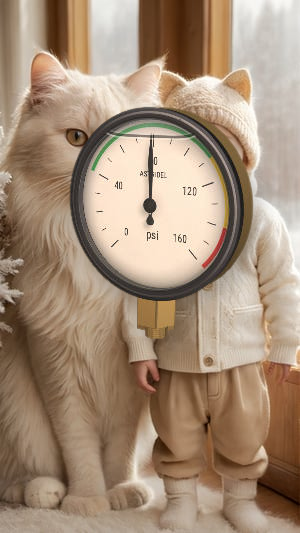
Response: 80 psi
